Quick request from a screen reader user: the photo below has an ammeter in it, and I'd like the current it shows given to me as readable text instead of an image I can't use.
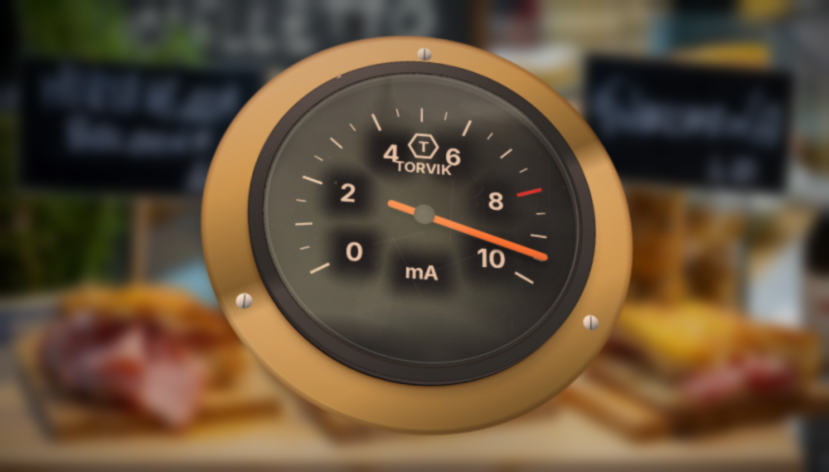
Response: 9.5 mA
